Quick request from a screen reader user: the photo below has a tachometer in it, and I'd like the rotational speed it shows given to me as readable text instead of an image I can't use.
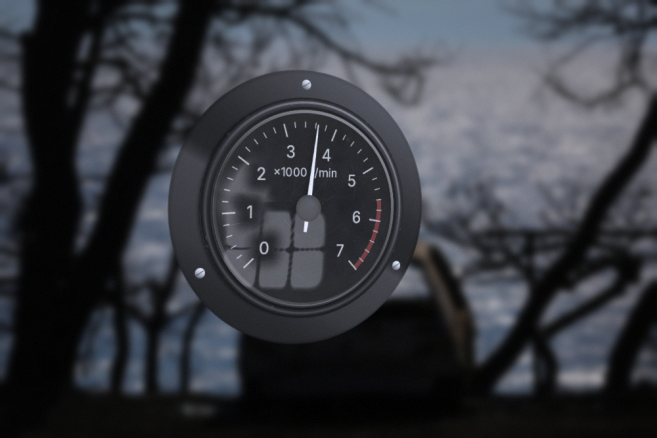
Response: 3600 rpm
